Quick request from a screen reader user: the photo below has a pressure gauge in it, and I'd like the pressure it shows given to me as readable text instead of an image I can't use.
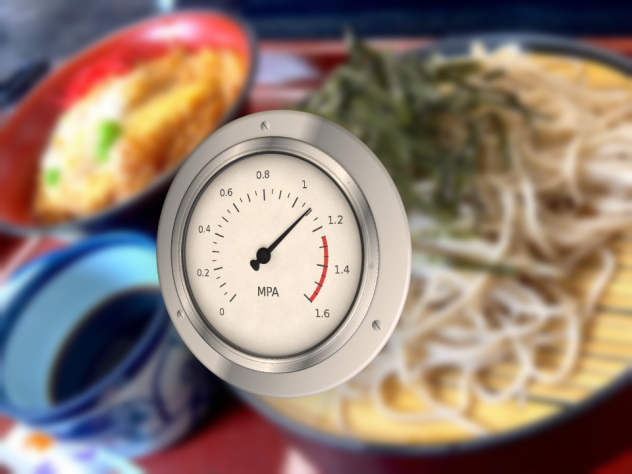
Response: 1.1 MPa
